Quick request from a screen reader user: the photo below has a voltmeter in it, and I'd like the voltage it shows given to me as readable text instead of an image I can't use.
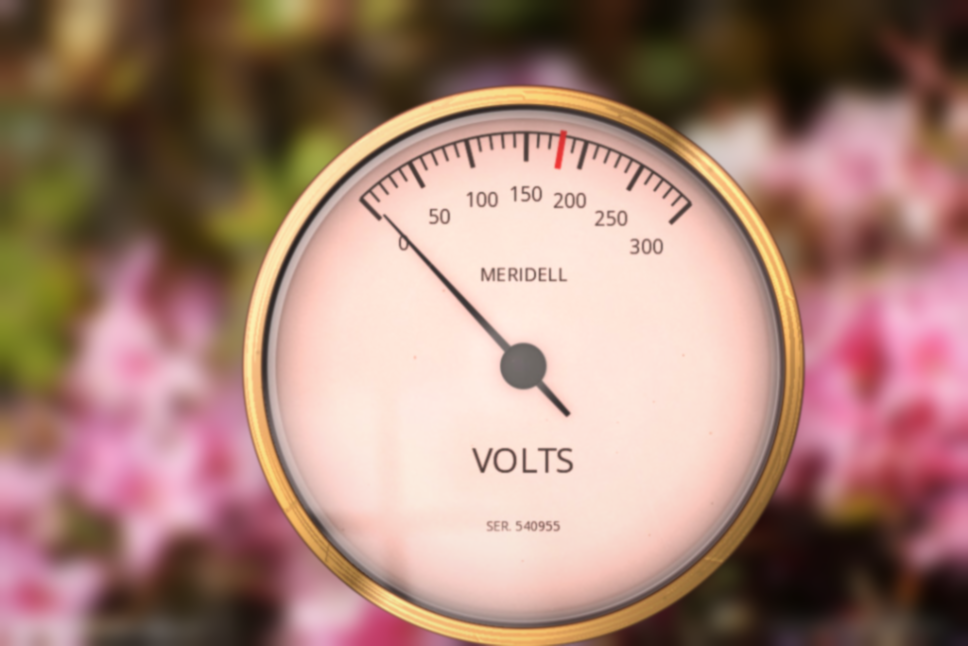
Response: 5 V
